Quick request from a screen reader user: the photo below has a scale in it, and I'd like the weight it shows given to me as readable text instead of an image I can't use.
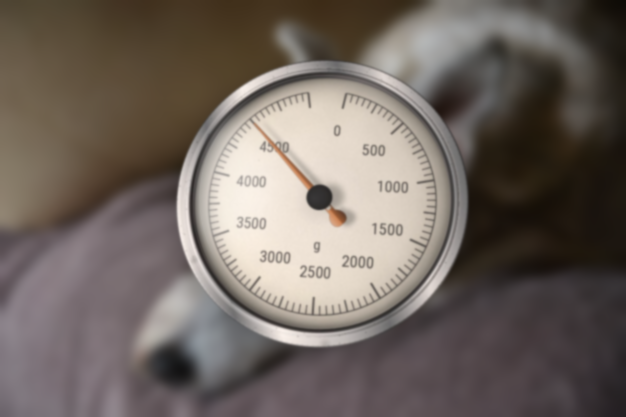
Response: 4500 g
